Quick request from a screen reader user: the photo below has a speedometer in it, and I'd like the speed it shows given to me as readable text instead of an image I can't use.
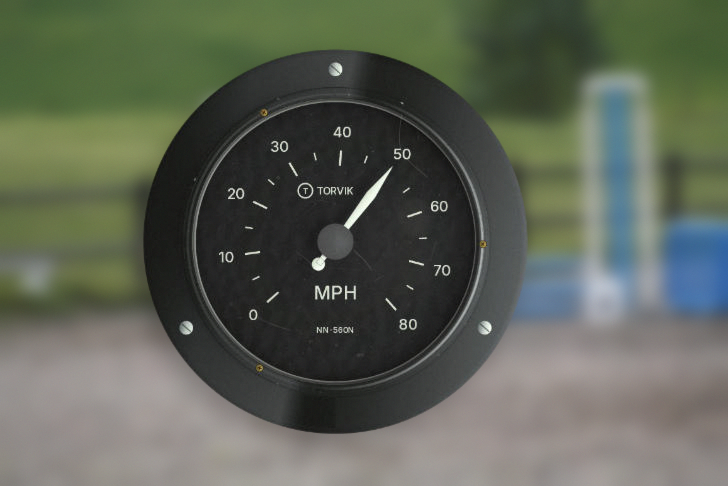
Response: 50 mph
